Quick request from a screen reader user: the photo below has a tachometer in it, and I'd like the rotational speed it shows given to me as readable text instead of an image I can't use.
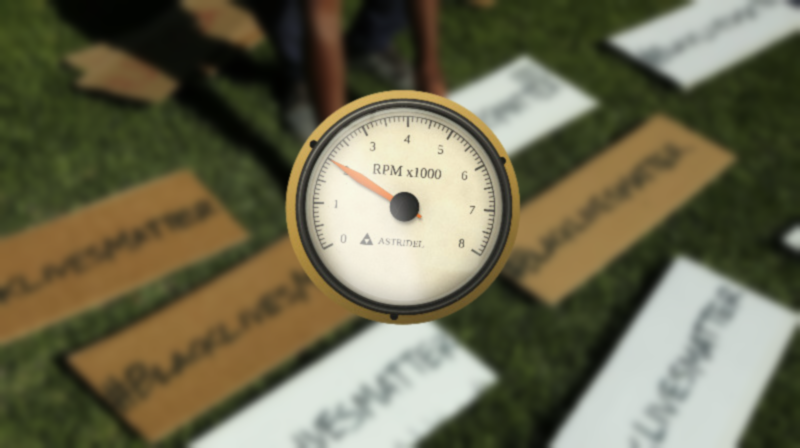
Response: 2000 rpm
